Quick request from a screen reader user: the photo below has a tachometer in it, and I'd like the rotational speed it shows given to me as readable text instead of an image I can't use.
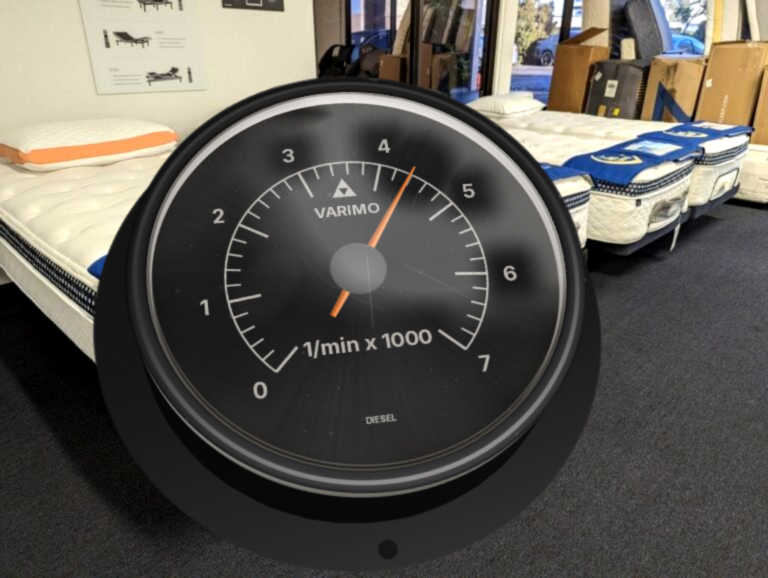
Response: 4400 rpm
